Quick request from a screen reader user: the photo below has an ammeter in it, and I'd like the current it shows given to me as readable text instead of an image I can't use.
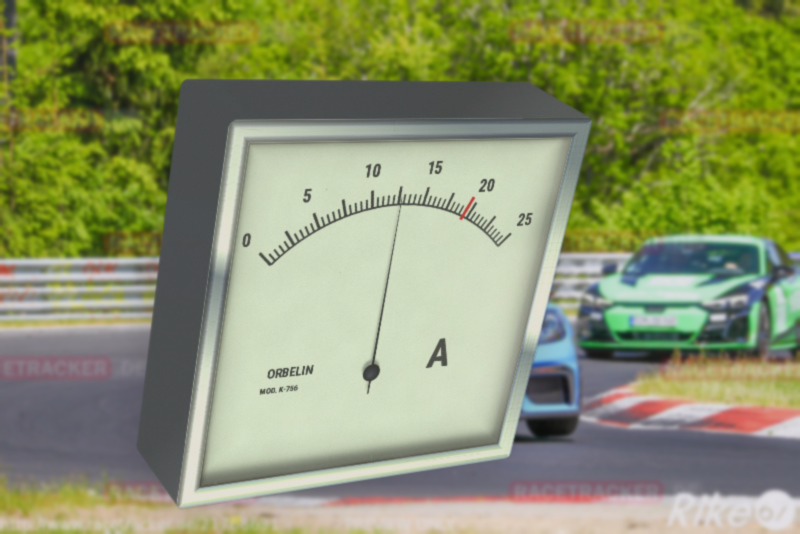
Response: 12.5 A
